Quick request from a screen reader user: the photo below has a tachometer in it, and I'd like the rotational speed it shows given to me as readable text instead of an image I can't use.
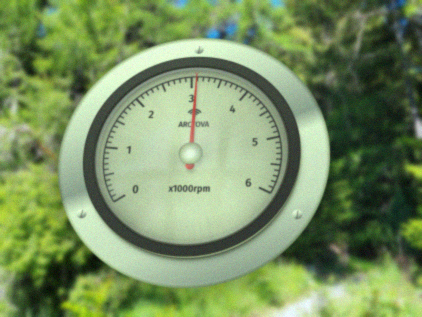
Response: 3100 rpm
